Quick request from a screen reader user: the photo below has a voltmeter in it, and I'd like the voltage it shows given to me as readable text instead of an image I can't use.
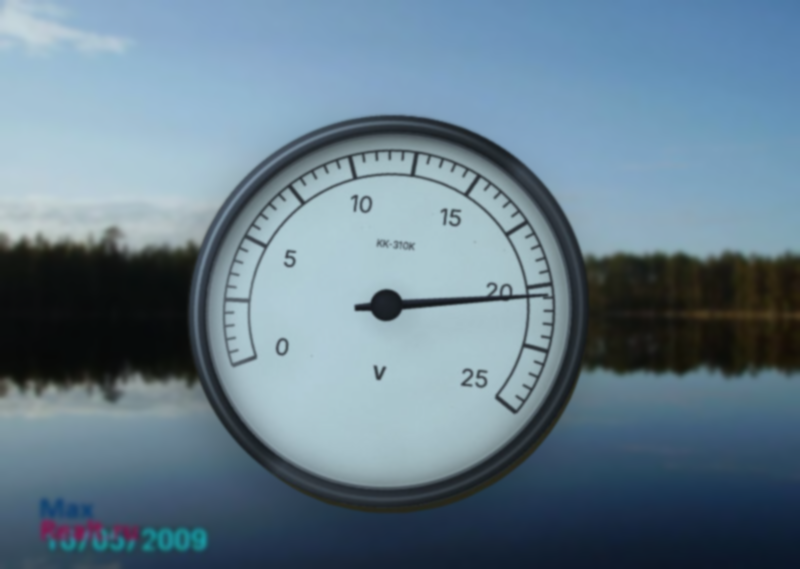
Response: 20.5 V
